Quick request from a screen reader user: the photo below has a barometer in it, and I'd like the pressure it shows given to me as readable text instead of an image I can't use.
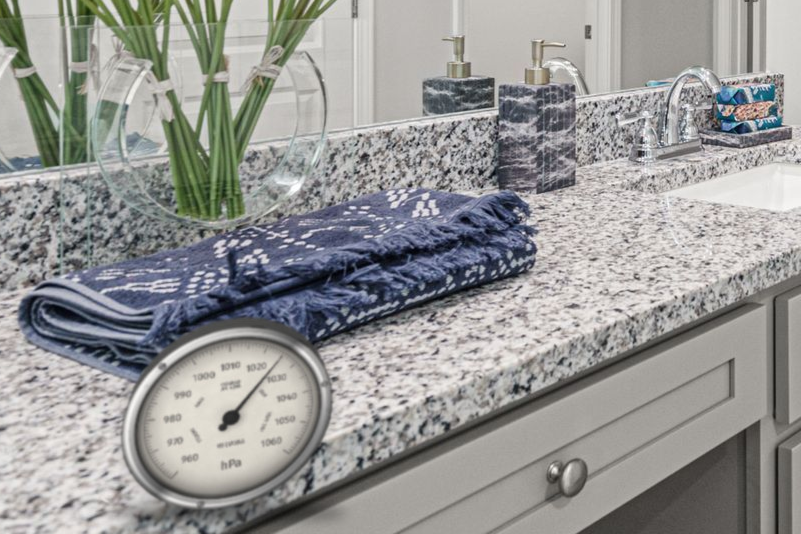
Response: 1025 hPa
